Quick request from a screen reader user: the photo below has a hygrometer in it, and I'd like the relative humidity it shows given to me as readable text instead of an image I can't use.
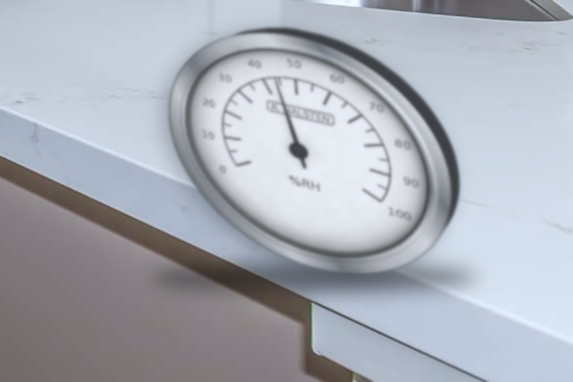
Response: 45 %
